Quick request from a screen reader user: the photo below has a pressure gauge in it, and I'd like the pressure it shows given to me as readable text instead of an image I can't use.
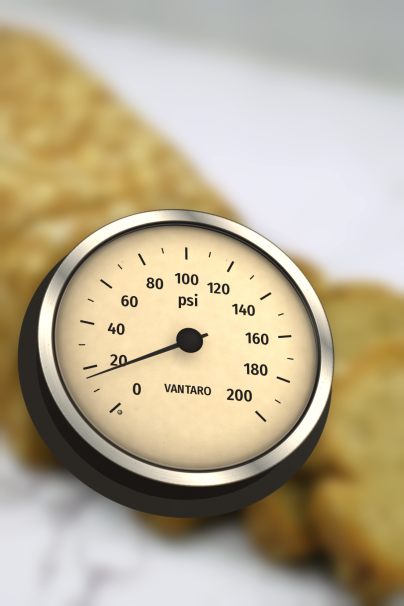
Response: 15 psi
